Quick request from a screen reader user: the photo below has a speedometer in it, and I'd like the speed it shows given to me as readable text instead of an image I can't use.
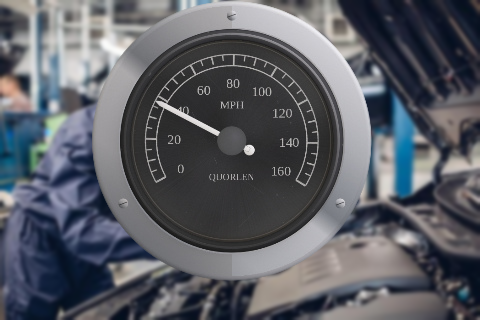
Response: 37.5 mph
